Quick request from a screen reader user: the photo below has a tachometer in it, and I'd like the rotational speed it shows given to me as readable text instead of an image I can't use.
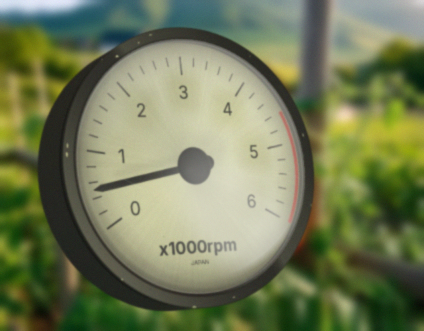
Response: 500 rpm
